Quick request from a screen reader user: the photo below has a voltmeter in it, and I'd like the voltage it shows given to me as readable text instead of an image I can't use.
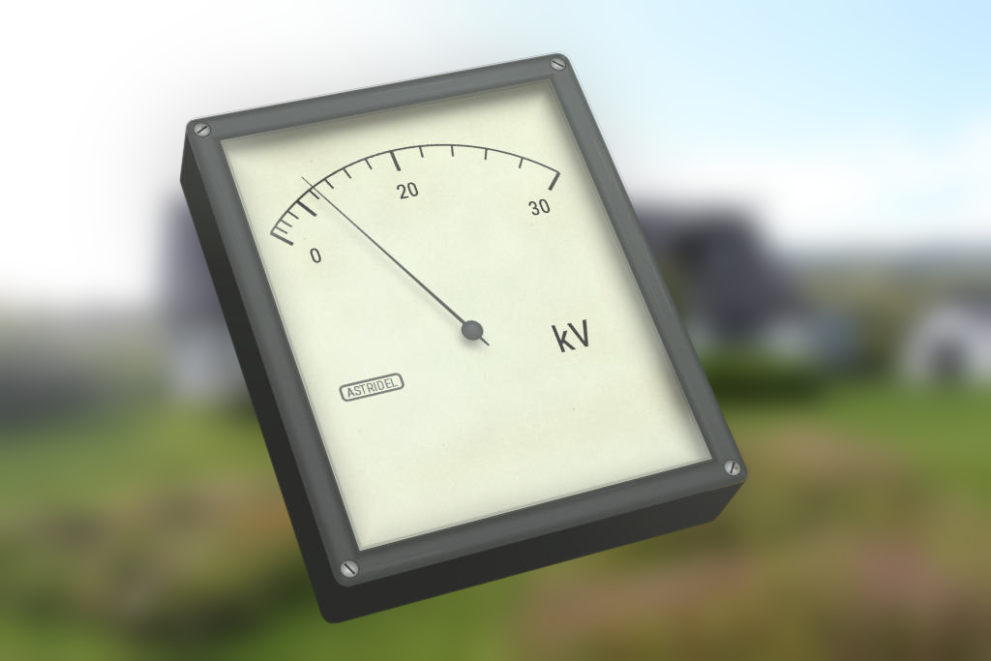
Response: 12 kV
